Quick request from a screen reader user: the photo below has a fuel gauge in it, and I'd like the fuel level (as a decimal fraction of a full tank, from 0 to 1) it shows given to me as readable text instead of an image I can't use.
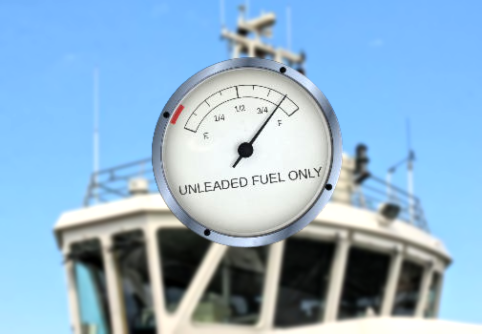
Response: 0.875
